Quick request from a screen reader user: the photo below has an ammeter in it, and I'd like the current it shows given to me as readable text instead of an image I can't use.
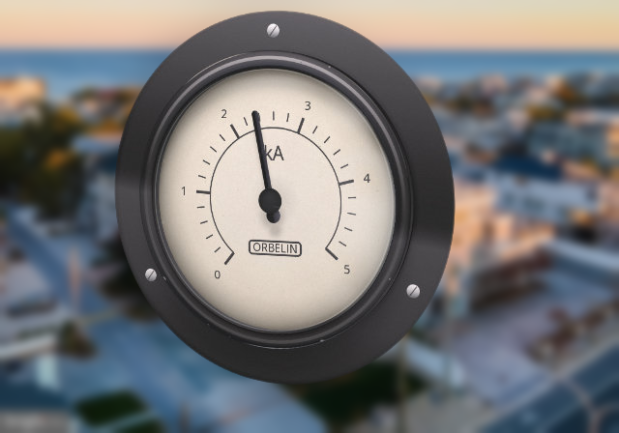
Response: 2.4 kA
